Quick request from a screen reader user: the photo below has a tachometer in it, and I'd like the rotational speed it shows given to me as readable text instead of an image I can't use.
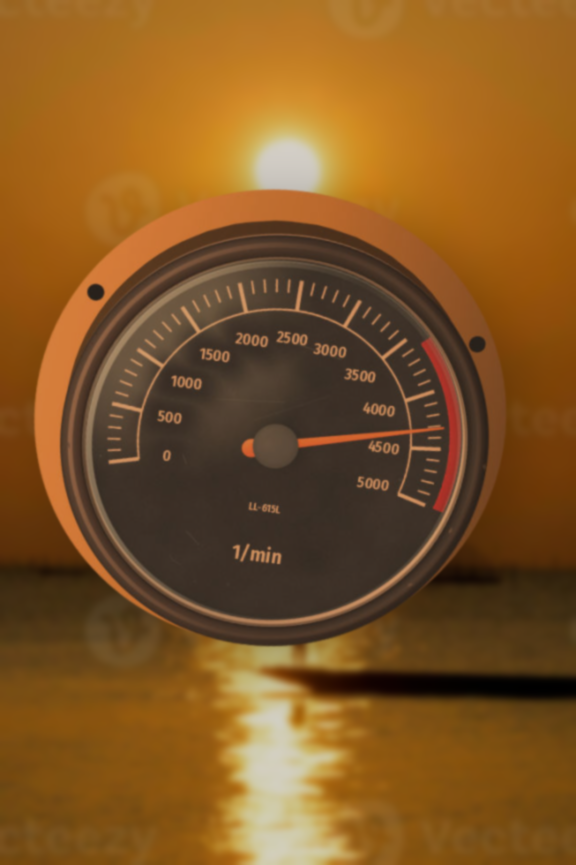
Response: 4300 rpm
